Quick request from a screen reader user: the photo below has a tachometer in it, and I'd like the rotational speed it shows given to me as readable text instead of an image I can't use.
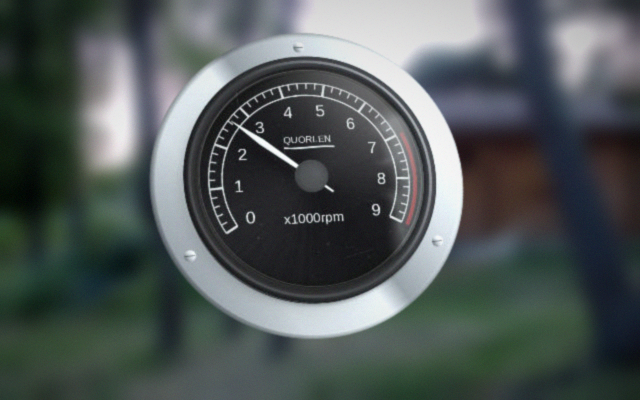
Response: 2600 rpm
